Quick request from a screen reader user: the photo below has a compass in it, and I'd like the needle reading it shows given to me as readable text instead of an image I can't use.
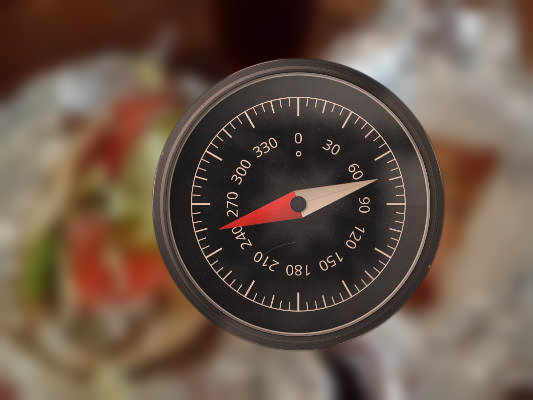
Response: 252.5 °
